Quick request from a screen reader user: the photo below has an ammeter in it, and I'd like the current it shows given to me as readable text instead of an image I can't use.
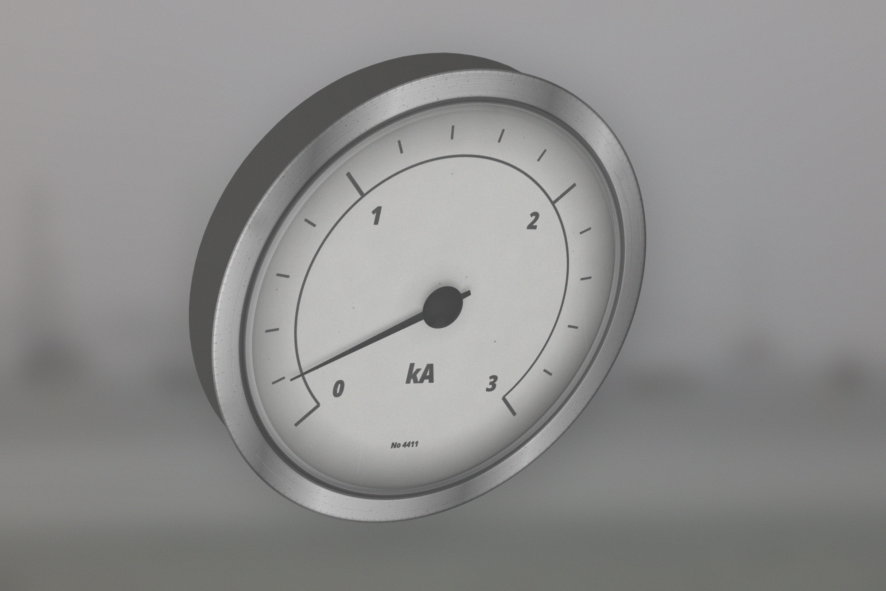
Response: 0.2 kA
